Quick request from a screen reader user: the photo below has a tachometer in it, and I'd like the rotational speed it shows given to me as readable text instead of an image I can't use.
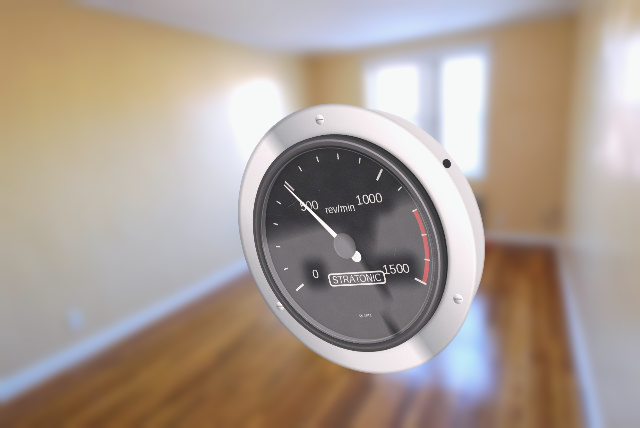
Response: 500 rpm
